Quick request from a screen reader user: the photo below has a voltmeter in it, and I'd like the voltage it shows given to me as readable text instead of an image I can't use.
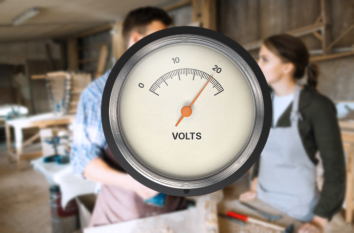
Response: 20 V
